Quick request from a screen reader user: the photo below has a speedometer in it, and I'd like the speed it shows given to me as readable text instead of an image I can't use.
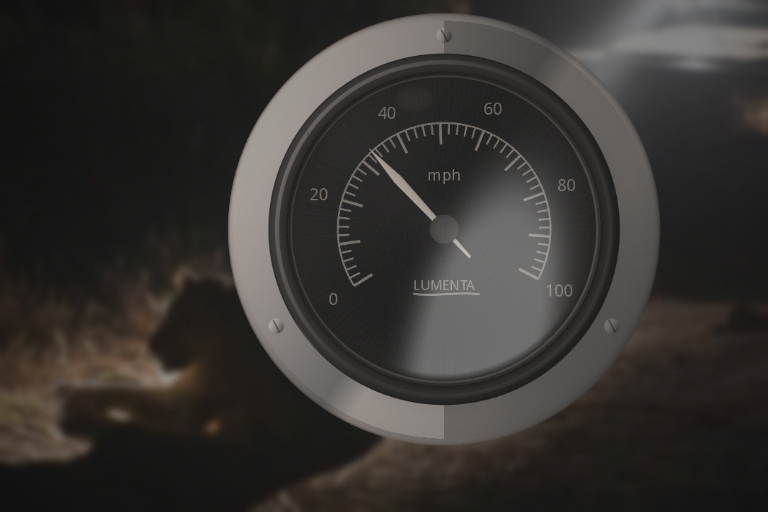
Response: 33 mph
